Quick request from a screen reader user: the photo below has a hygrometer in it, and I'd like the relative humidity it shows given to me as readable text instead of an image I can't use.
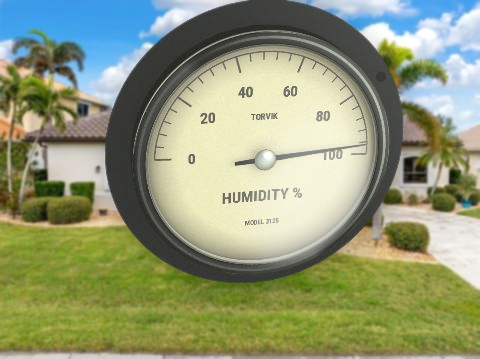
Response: 96 %
